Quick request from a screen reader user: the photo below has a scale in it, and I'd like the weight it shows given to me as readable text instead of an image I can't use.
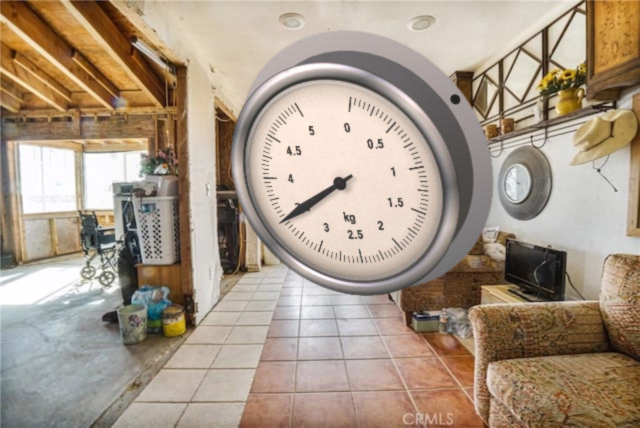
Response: 3.5 kg
